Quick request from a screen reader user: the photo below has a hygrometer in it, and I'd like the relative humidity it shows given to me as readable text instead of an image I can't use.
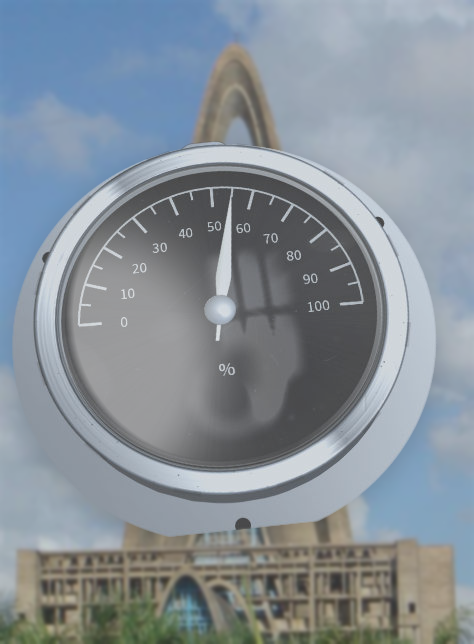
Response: 55 %
